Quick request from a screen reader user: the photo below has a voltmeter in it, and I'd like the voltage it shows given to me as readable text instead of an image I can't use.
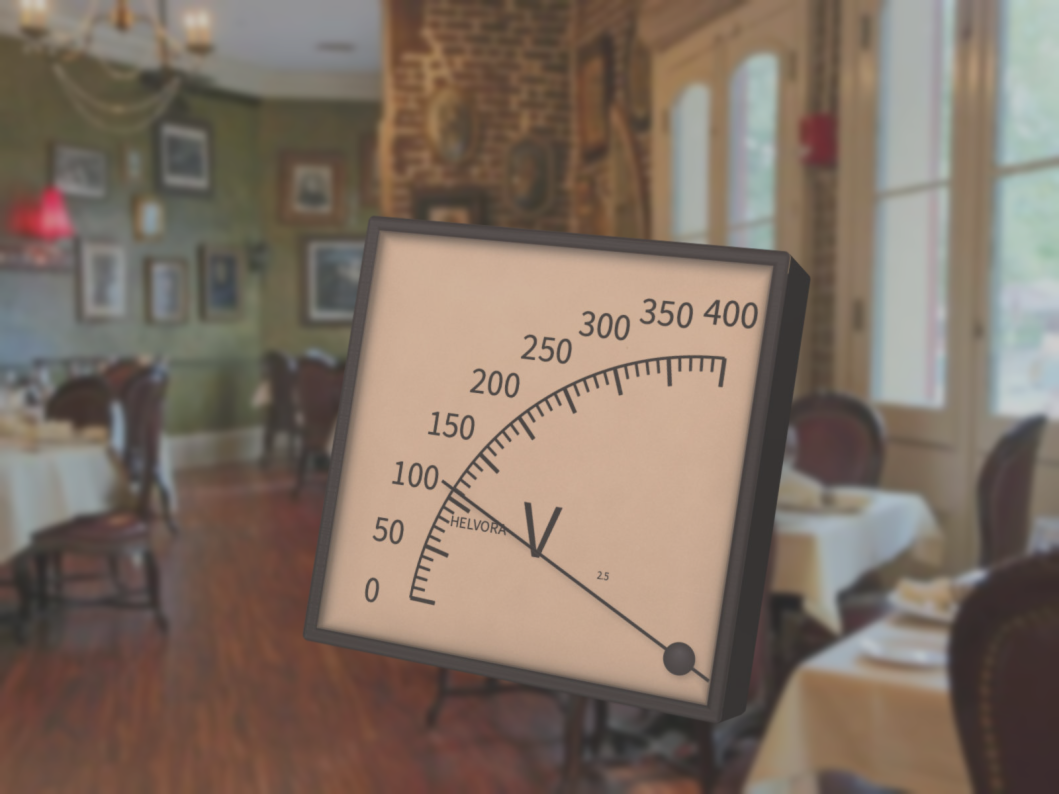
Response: 110 V
